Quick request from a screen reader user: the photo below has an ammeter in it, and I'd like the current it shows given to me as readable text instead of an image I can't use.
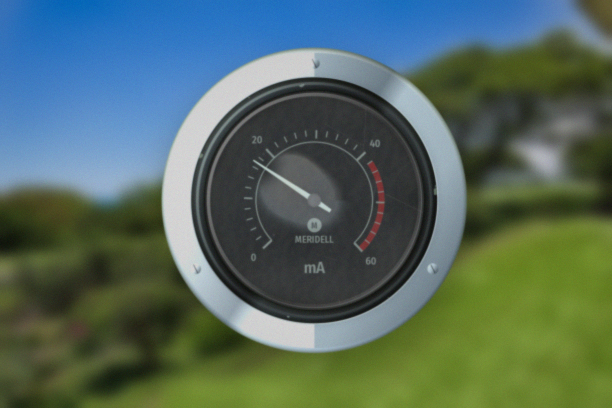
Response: 17 mA
